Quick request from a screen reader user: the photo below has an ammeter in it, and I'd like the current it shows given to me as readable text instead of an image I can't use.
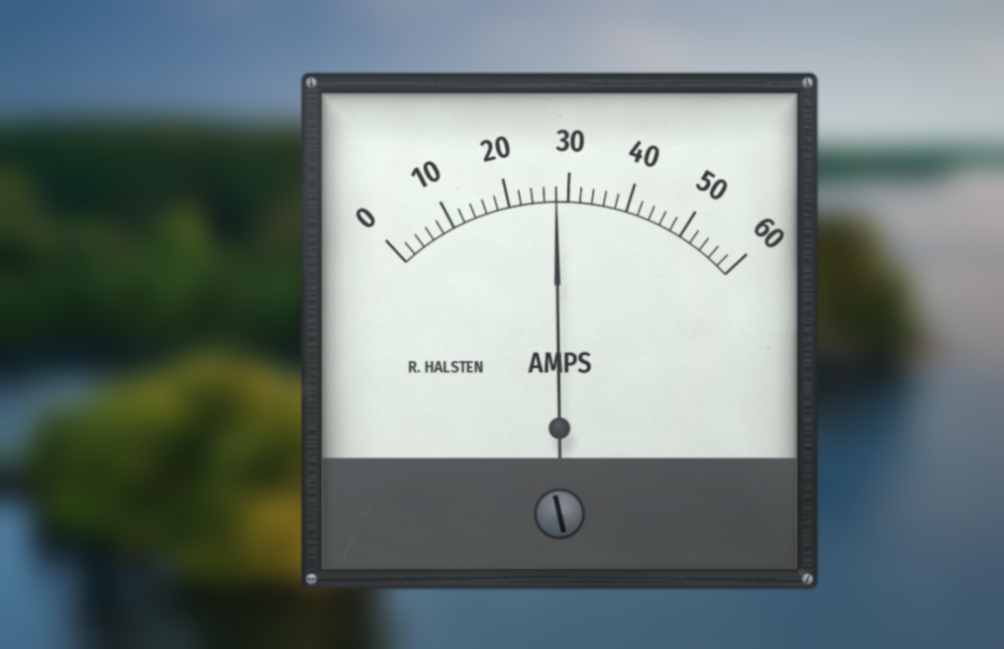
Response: 28 A
